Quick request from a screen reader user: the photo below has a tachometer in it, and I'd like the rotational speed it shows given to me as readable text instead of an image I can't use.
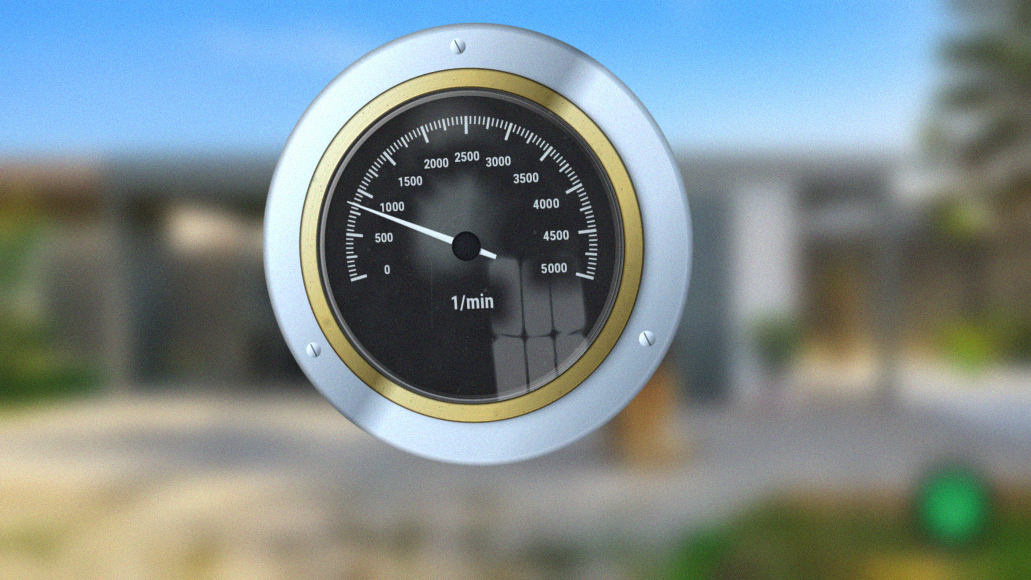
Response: 850 rpm
